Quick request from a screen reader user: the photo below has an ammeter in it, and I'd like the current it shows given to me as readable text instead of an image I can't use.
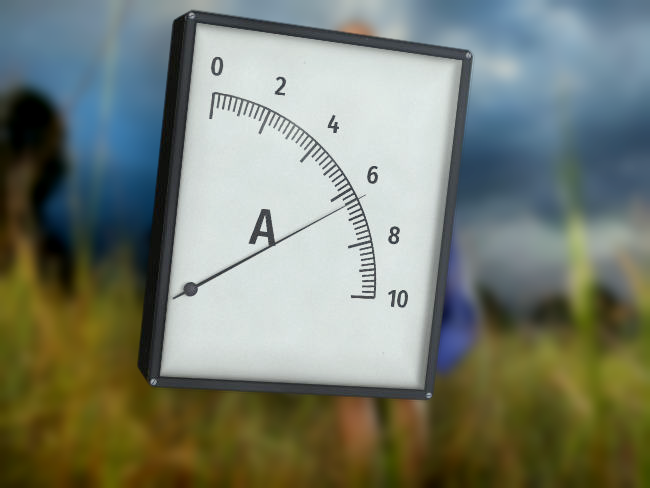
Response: 6.4 A
